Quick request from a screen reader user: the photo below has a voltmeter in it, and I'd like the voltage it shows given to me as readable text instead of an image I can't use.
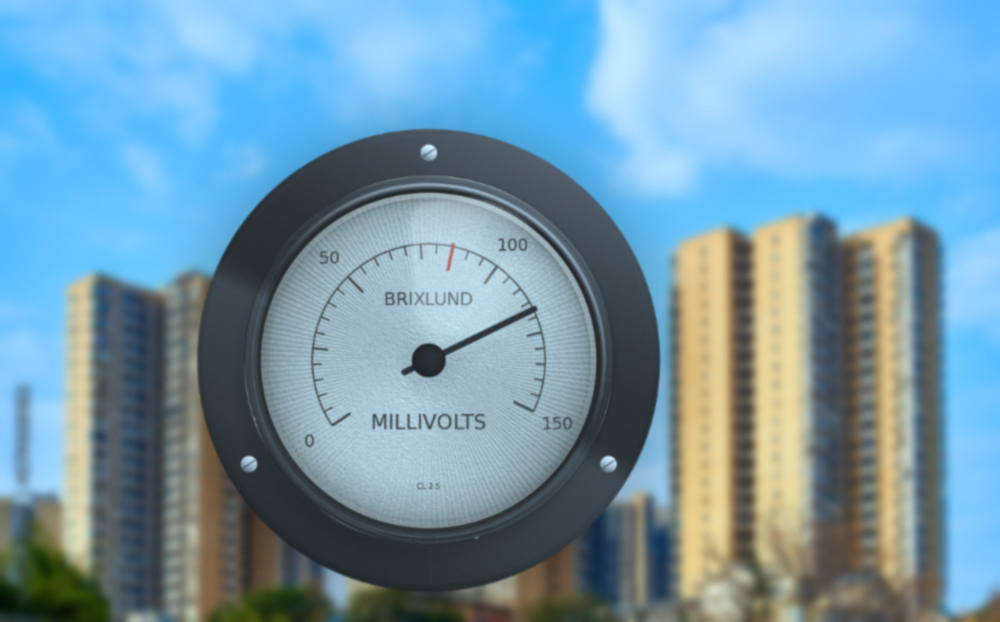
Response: 117.5 mV
